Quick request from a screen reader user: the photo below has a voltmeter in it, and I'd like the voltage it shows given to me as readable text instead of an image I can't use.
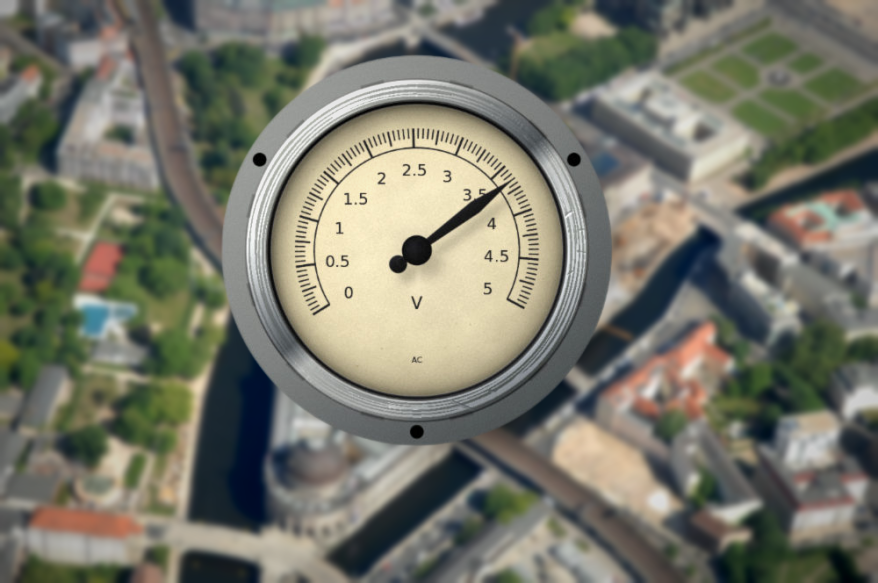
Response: 3.65 V
